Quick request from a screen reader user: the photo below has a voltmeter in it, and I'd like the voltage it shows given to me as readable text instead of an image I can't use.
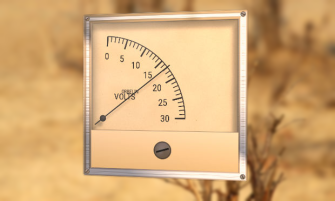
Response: 17 V
